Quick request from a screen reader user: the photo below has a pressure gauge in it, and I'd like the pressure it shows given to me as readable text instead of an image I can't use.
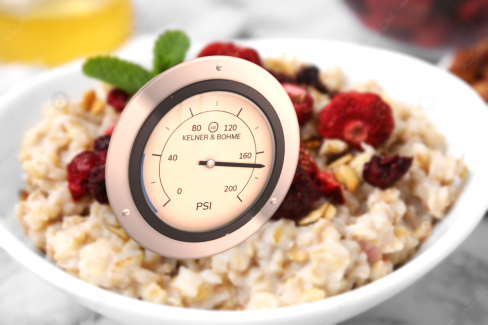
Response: 170 psi
